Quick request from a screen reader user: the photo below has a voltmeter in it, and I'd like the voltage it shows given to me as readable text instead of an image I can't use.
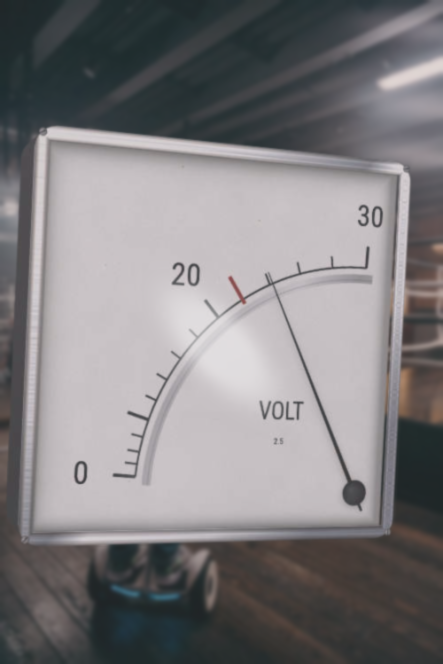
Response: 24 V
